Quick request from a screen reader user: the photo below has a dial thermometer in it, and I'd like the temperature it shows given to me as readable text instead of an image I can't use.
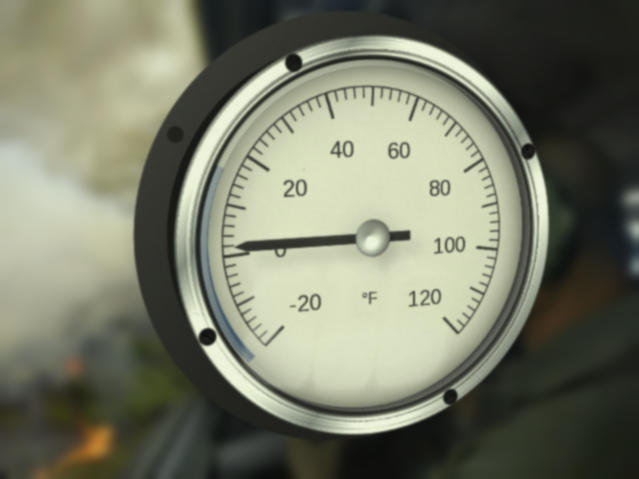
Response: 2 °F
